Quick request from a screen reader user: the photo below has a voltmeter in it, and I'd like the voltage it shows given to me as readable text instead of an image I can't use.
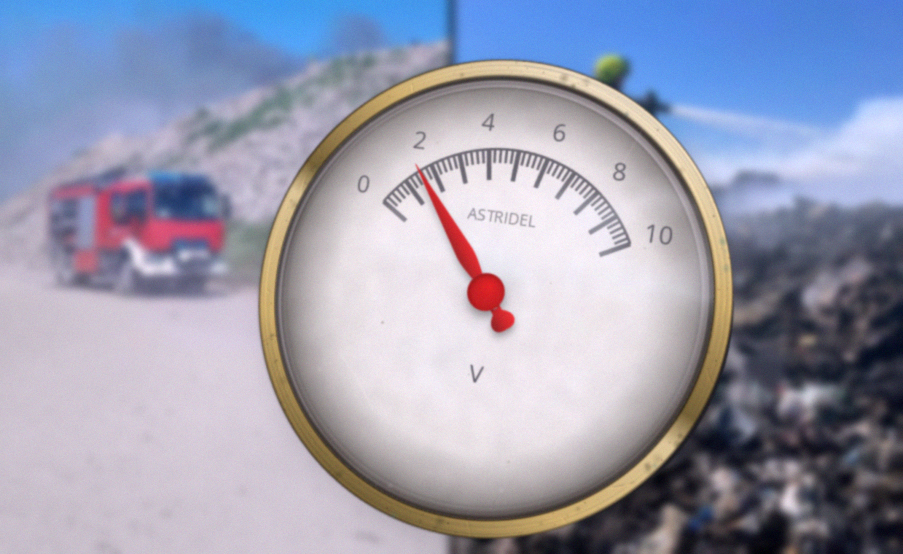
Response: 1.6 V
